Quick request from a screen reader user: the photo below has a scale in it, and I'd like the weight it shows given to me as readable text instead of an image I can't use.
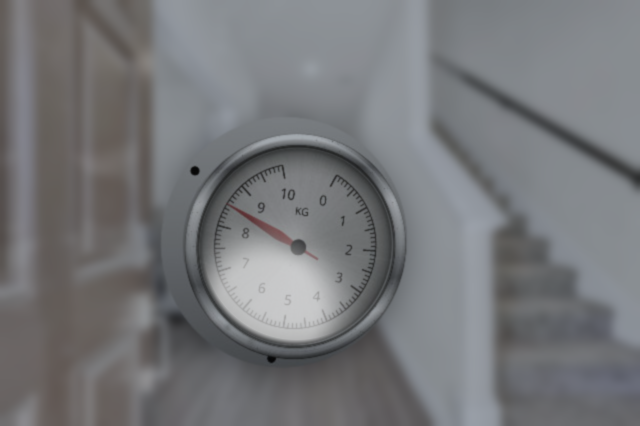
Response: 8.5 kg
